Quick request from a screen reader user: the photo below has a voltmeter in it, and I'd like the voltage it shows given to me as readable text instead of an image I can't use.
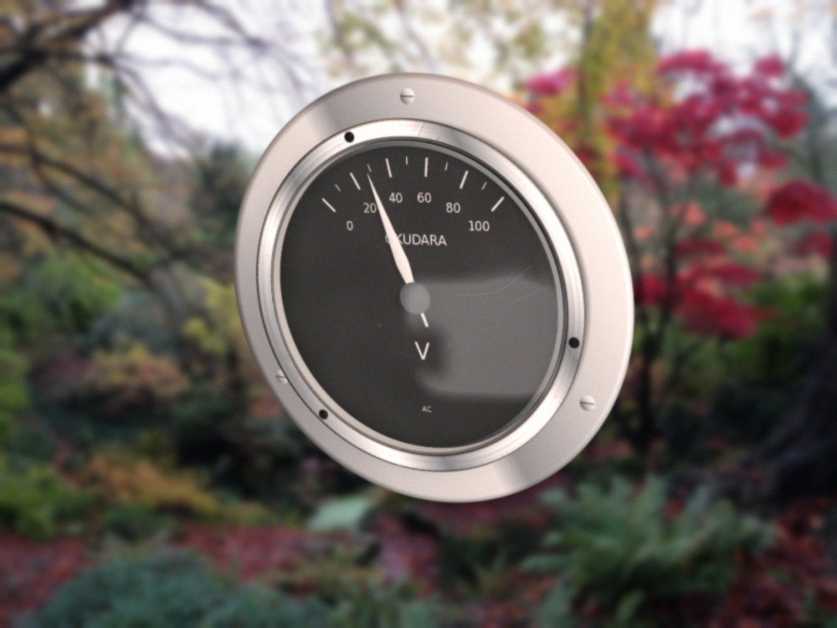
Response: 30 V
